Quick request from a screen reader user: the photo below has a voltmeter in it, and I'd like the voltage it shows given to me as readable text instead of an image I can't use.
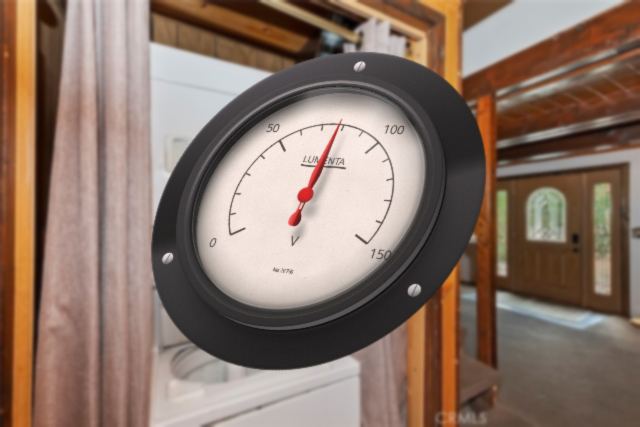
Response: 80 V
